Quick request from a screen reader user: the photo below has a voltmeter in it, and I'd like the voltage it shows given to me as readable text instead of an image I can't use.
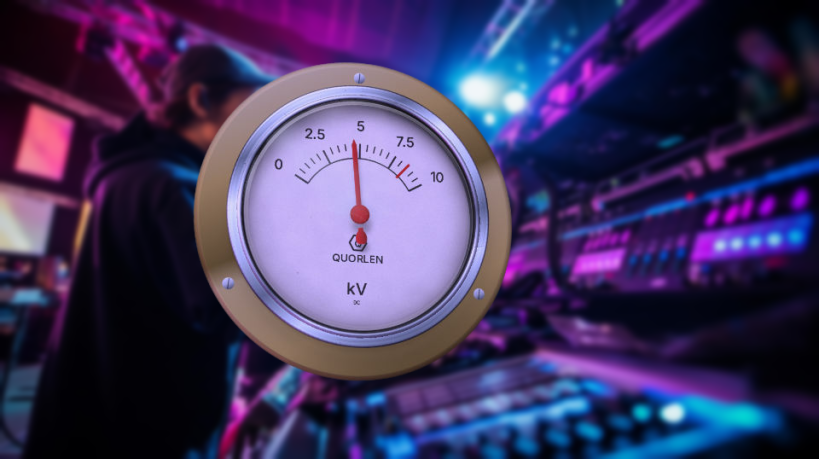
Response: 4.5 kV
